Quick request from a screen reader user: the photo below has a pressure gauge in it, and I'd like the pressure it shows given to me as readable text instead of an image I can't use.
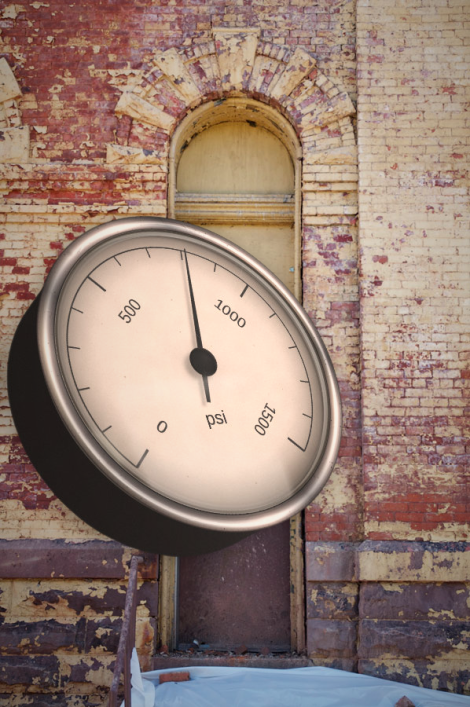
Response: 800 psi
